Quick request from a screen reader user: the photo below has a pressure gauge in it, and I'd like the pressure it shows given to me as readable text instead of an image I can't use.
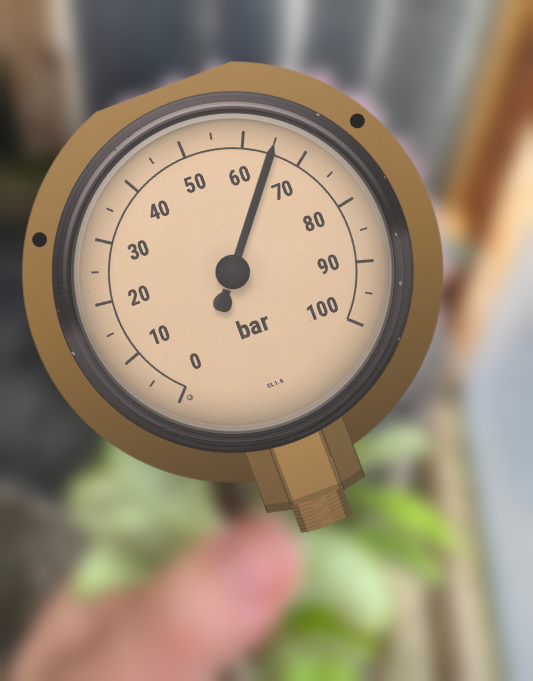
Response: 65 bar
